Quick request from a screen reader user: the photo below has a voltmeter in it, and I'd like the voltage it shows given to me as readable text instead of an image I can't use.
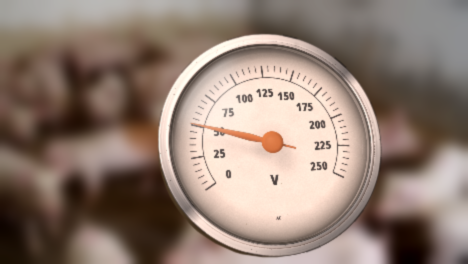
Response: 50 V
